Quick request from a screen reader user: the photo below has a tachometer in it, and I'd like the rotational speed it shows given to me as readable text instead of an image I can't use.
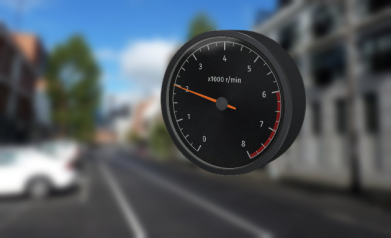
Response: 2000 rpm
